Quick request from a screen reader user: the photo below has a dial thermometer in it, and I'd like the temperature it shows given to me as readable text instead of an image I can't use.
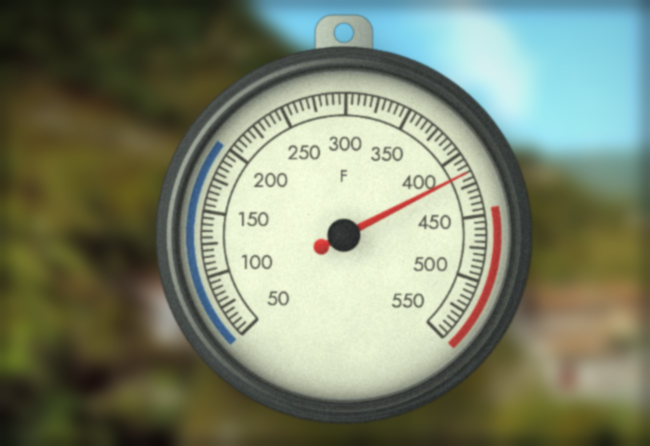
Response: 415 °F
